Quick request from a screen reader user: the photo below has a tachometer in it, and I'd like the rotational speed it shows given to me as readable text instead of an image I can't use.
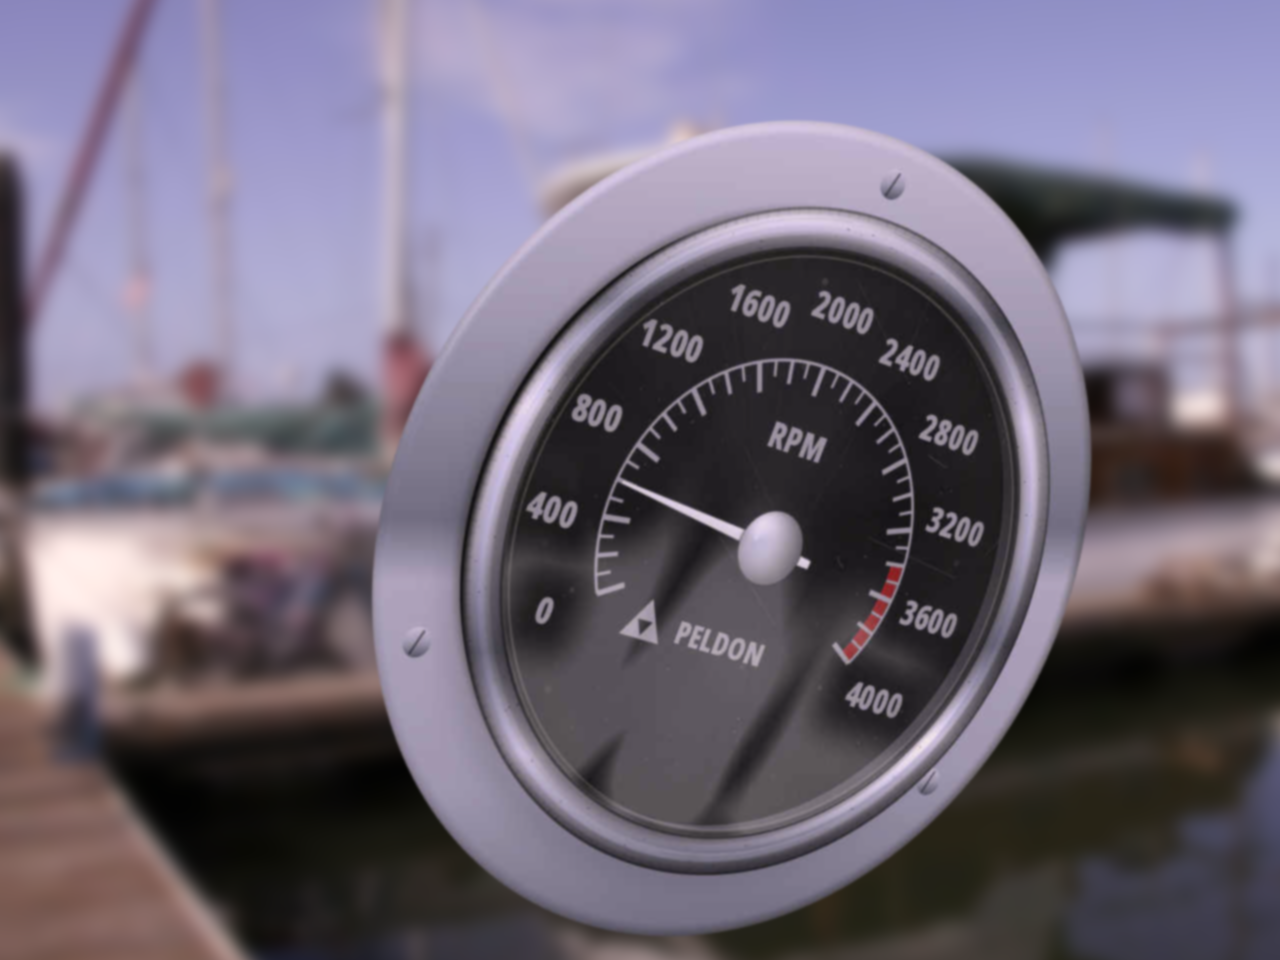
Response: 600 rpm
